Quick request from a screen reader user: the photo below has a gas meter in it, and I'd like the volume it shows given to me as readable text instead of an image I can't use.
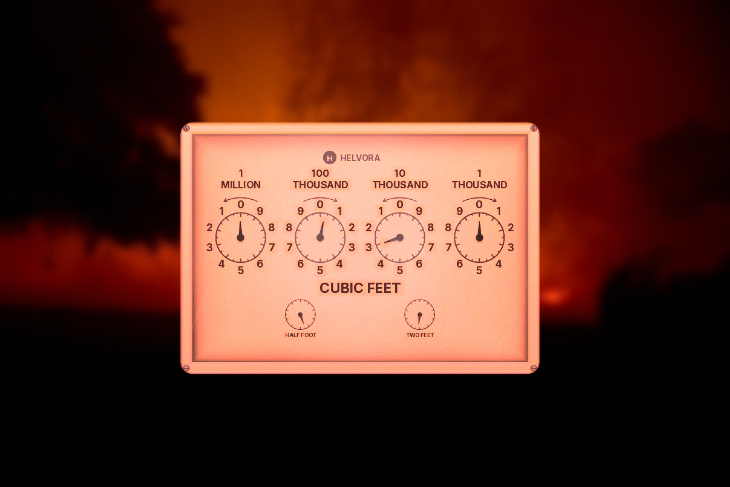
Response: 3000 ft³
